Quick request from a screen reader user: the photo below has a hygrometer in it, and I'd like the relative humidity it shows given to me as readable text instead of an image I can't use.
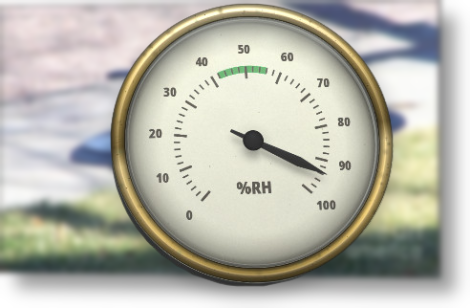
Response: 94 %
